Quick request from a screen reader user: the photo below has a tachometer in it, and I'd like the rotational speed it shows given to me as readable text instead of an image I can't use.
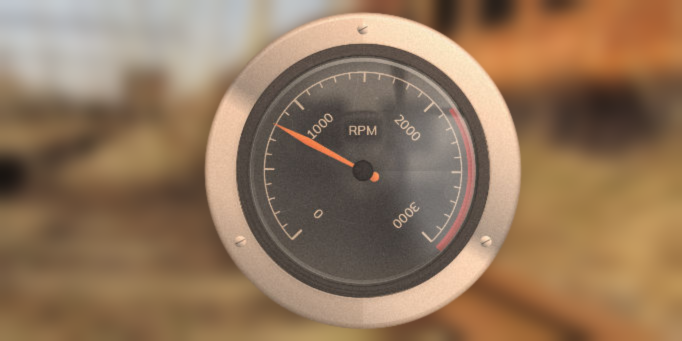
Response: 800 rpm
